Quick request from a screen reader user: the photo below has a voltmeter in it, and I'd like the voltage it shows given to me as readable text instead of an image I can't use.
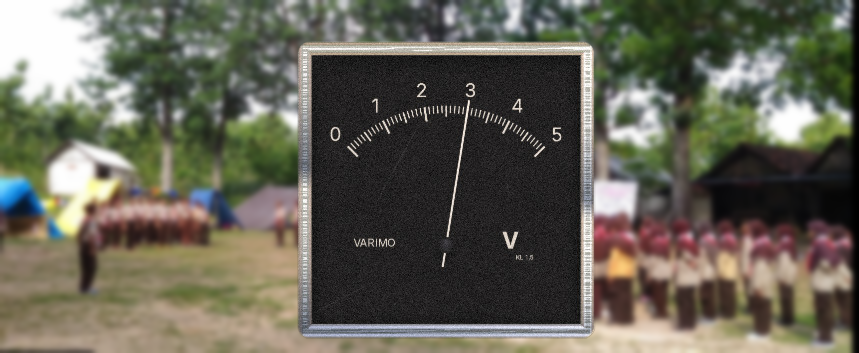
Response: 3 V
